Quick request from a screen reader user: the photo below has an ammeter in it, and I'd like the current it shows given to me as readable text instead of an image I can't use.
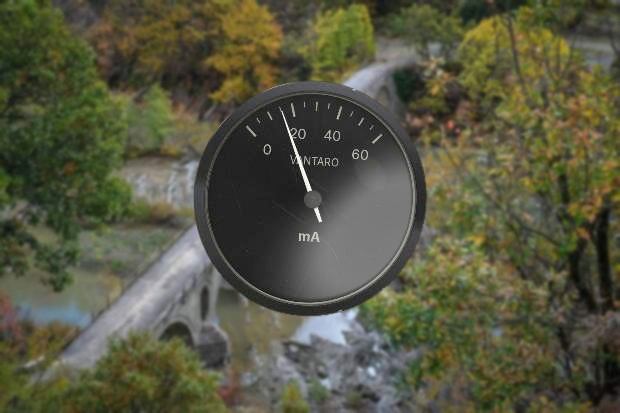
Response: 15 mA
